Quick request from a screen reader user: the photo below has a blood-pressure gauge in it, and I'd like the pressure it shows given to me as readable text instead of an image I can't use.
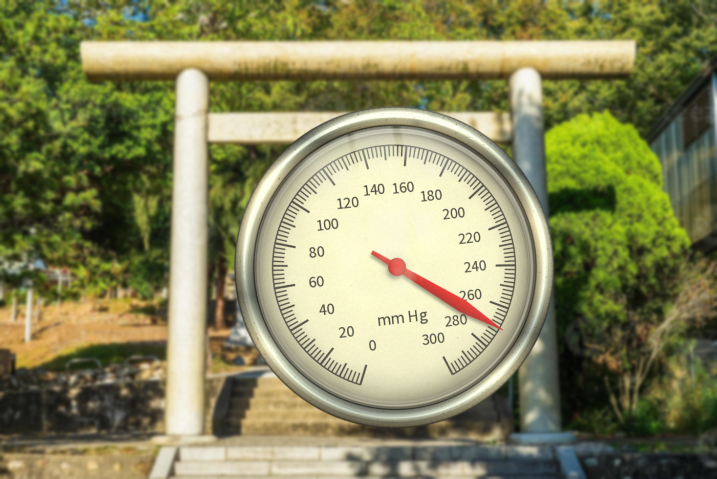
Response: 270 mmHg
